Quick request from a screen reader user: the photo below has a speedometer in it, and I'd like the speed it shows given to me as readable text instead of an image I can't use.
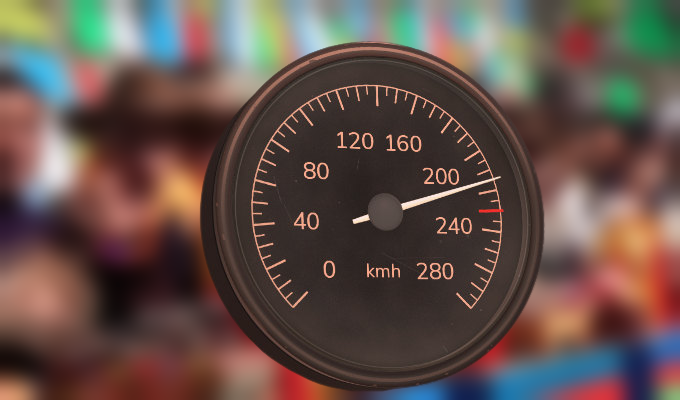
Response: 215 km/h
